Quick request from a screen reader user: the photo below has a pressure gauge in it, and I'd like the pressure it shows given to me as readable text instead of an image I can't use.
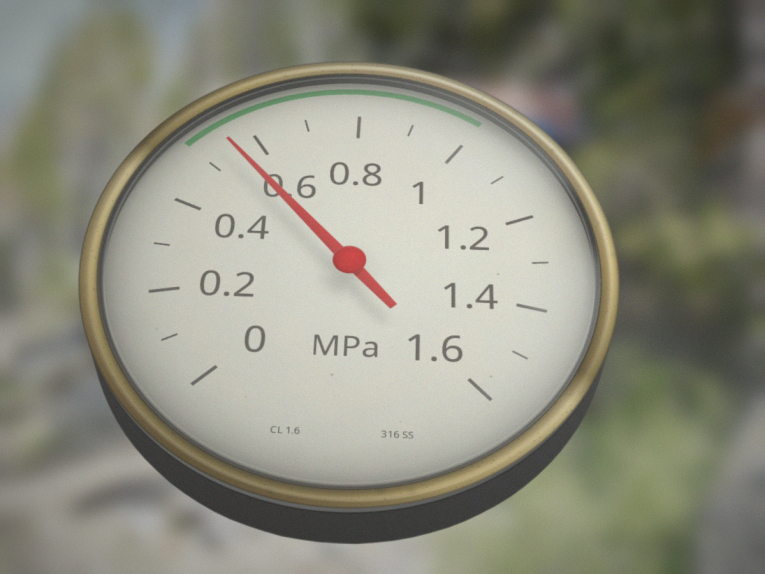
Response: 0.55 MPa
